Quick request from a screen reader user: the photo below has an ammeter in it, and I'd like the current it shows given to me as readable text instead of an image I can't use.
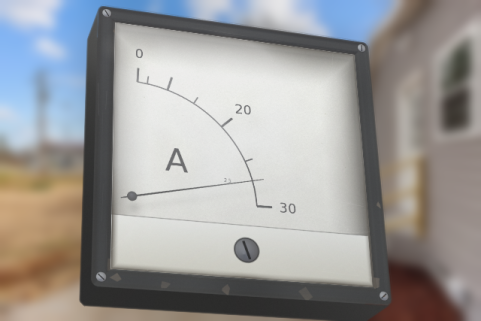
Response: 27.5 A
